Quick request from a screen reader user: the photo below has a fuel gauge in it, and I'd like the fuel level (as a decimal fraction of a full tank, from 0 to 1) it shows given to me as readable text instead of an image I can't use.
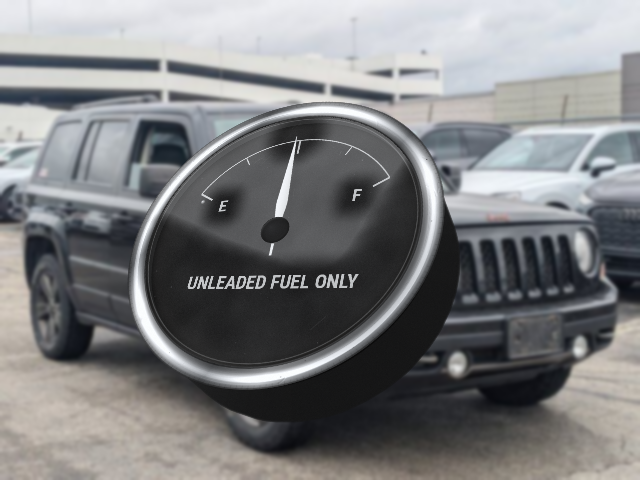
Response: 0.5
